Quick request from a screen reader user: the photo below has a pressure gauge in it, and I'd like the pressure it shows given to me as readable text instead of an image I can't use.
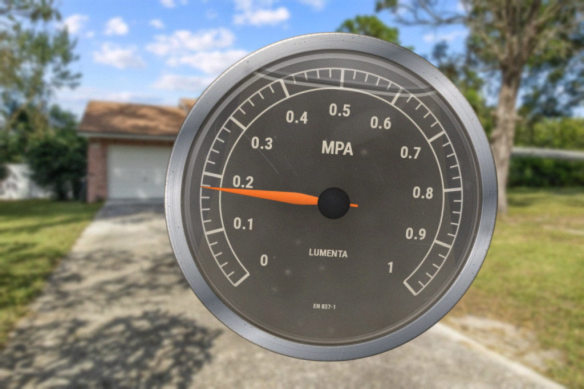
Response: 0.18 MPa
